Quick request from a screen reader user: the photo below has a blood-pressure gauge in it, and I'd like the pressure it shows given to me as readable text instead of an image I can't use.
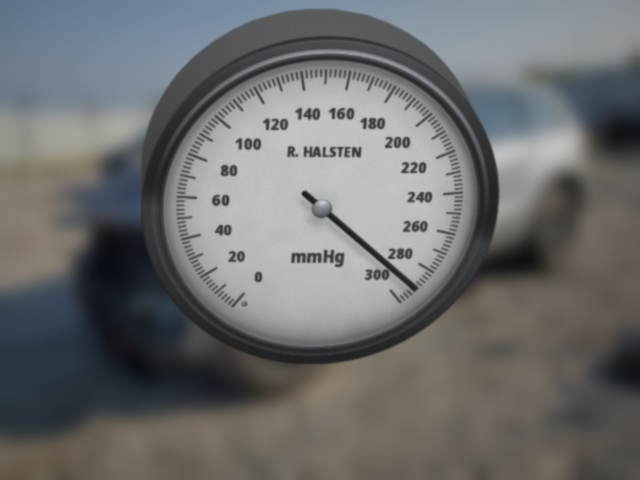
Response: 290 mmHg
